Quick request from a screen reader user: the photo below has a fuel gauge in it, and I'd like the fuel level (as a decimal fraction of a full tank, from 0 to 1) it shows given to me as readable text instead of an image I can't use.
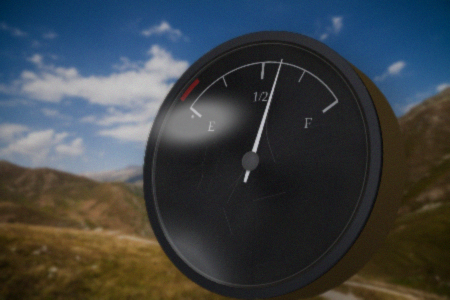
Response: 0.625
